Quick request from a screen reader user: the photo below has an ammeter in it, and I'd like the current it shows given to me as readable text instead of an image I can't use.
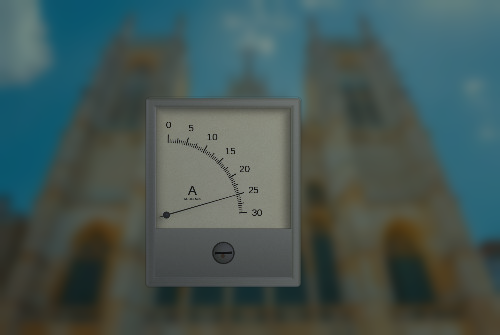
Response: 25 A
